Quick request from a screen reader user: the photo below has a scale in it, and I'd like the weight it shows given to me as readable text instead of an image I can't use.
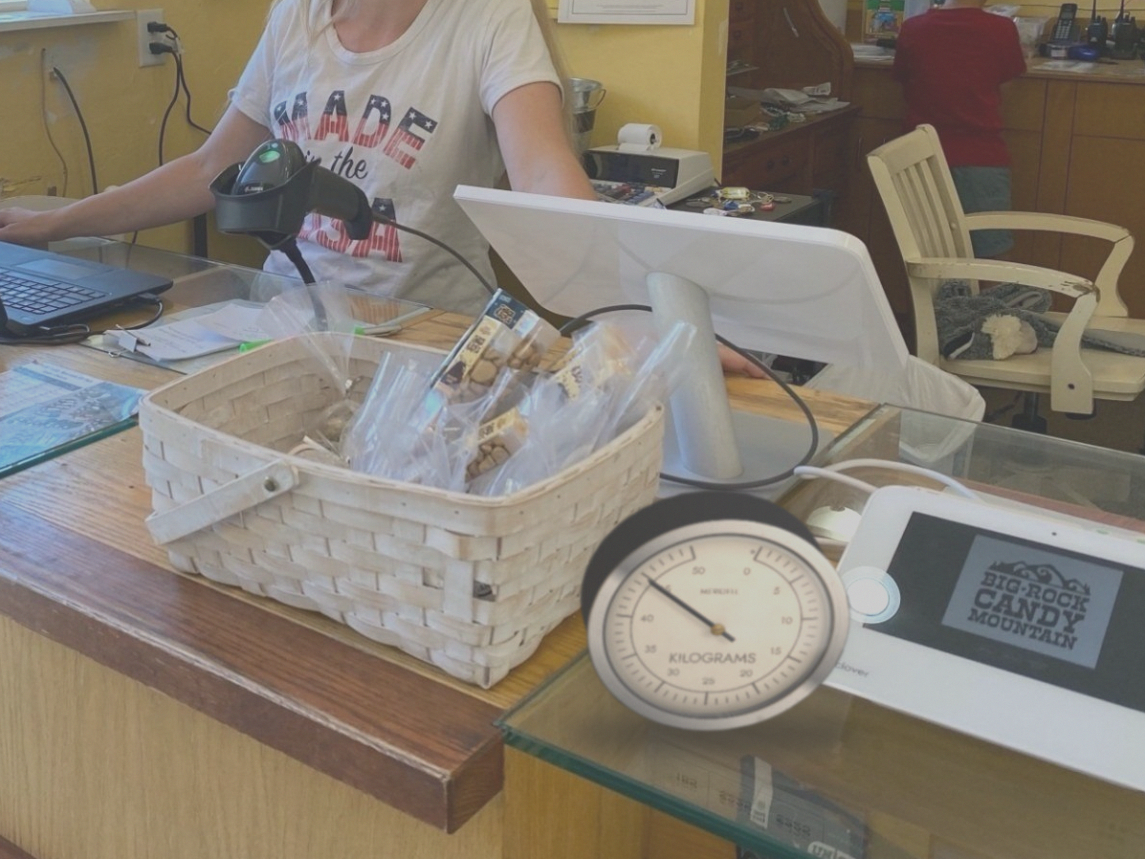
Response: 45 kg
